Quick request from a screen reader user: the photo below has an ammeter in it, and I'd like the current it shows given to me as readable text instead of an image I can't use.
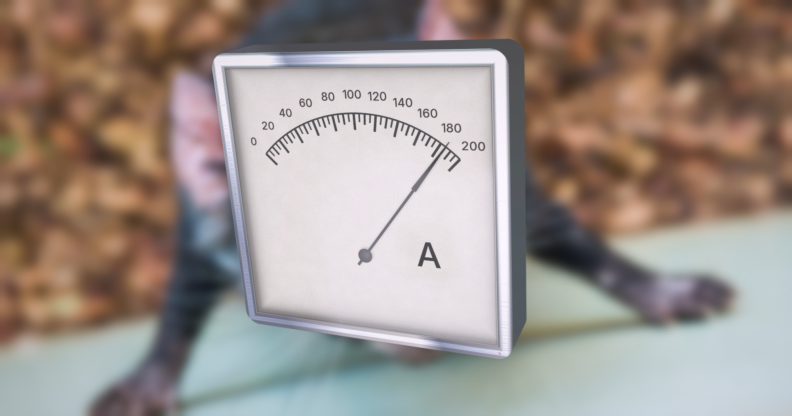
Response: 185 A
